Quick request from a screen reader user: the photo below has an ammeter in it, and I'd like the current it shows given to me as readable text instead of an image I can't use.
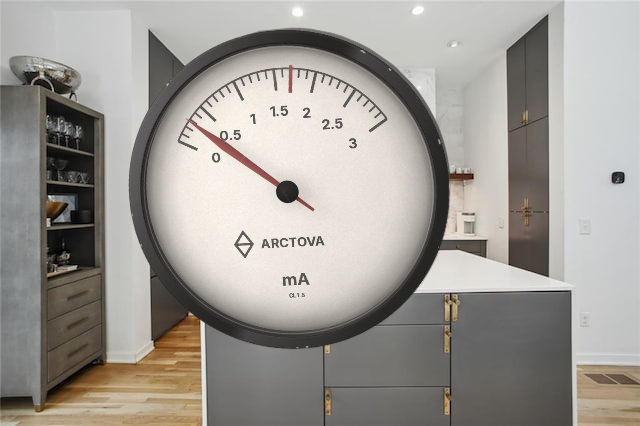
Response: 0.3 mA
